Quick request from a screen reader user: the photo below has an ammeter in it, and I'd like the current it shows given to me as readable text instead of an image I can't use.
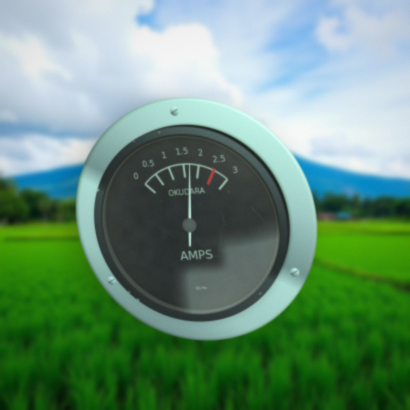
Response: 1.75 A
